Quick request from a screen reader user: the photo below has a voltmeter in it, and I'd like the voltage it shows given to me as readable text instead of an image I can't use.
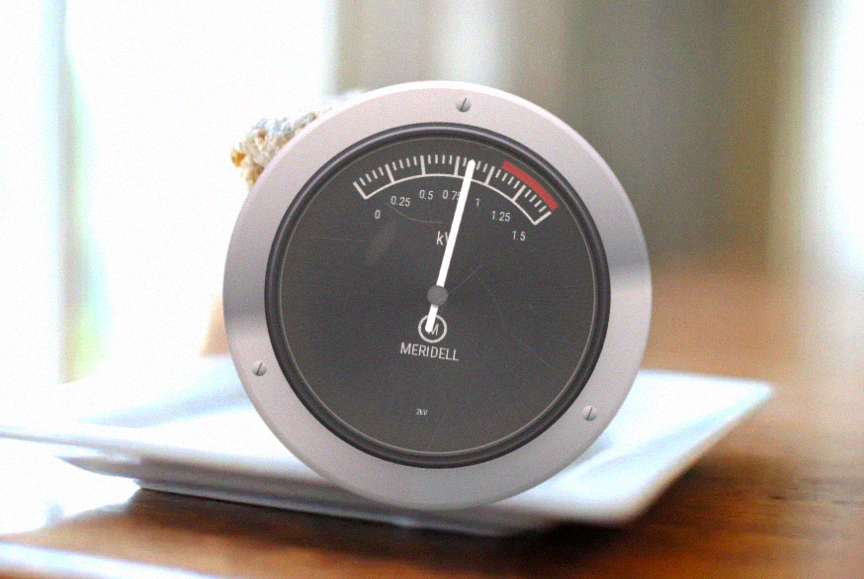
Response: 0.85 kV
